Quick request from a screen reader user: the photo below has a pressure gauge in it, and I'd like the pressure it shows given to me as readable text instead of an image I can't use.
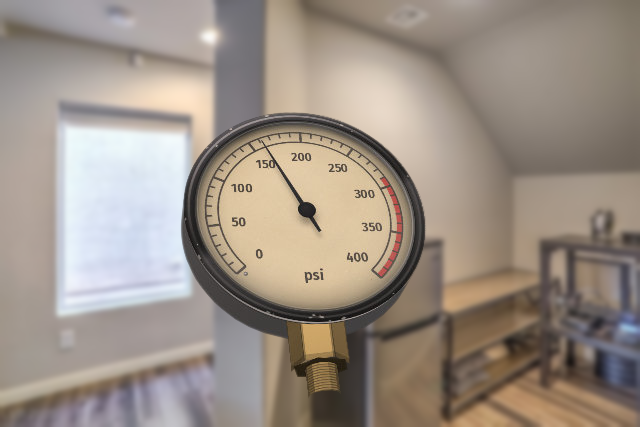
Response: 160 psi
